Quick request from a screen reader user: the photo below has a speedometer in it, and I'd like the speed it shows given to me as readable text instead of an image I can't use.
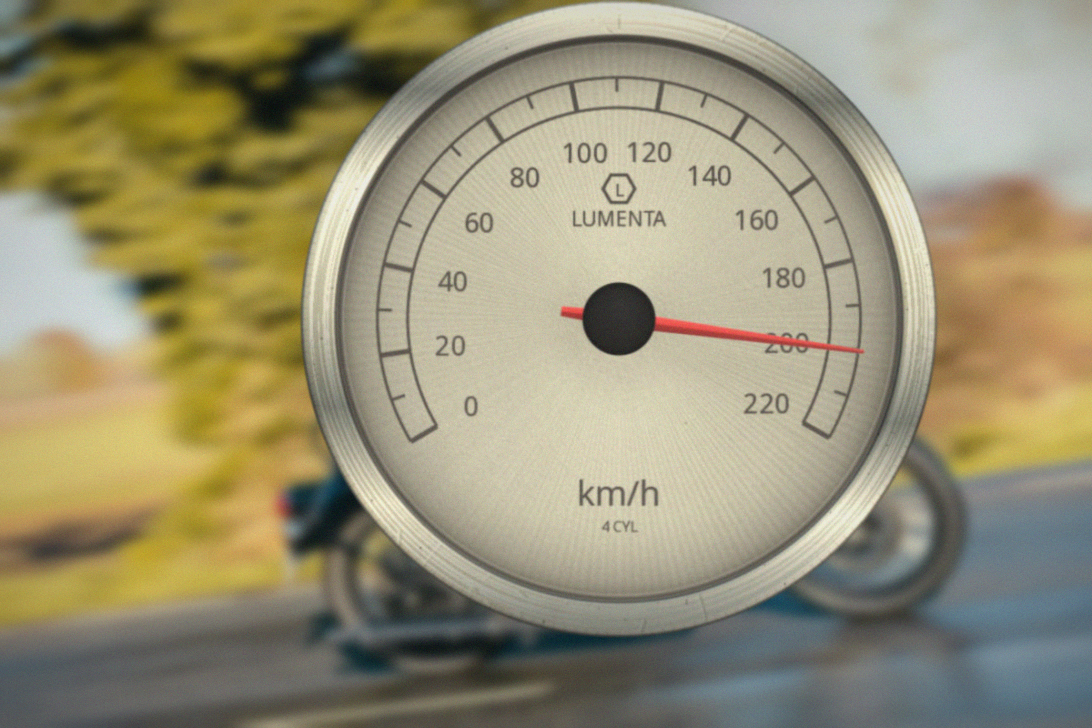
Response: 200 km/h
